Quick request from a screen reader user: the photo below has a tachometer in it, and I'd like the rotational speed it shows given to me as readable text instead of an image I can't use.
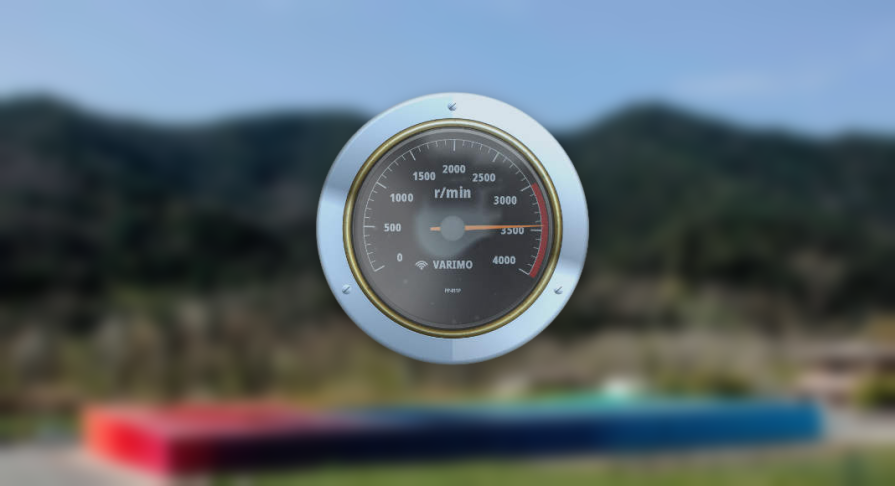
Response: 3450 rpm
